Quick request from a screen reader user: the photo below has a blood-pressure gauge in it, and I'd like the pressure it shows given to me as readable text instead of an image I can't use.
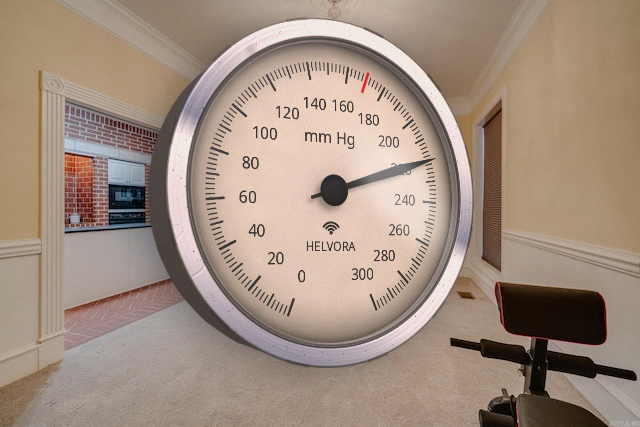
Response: 220 mmHg
